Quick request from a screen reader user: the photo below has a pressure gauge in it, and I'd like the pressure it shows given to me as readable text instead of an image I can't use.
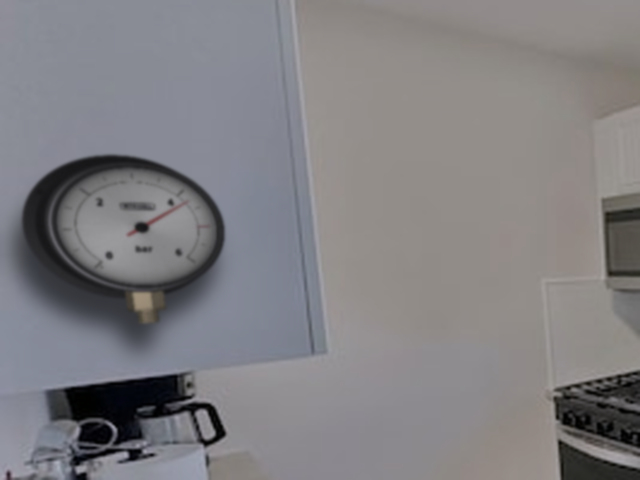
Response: 4.25 bar
